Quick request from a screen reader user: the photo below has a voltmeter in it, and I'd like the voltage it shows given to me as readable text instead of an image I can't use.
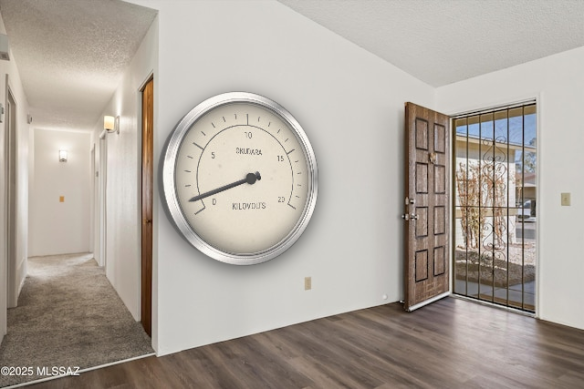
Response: 1 kV
